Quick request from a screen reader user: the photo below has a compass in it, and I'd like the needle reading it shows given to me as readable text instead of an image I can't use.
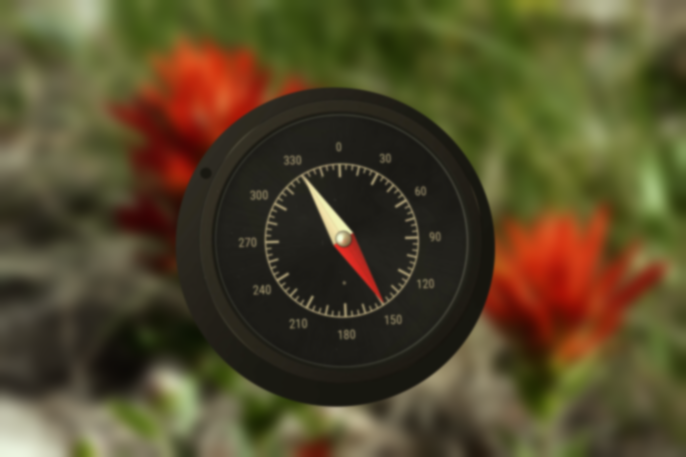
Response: 150 °
